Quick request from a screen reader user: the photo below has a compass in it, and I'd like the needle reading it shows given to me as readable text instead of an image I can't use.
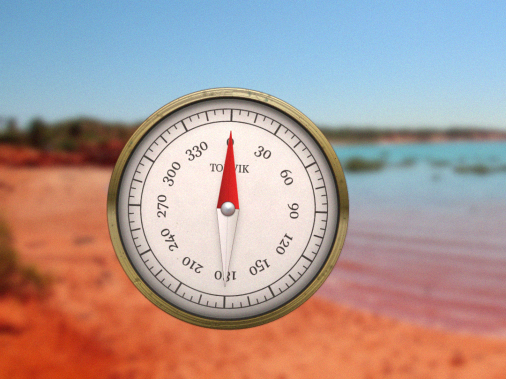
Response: 0 °
